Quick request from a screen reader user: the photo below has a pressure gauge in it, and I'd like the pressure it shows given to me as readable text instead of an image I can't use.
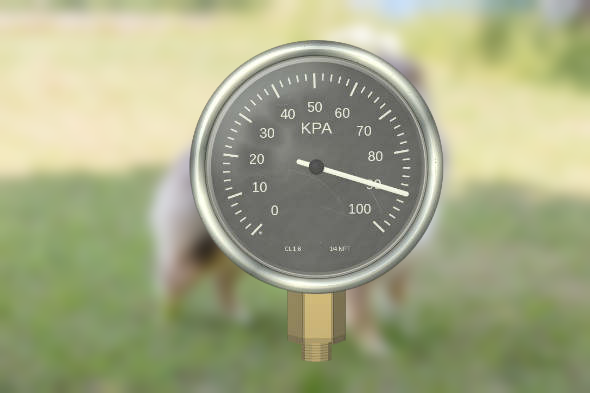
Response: 90 kPa
